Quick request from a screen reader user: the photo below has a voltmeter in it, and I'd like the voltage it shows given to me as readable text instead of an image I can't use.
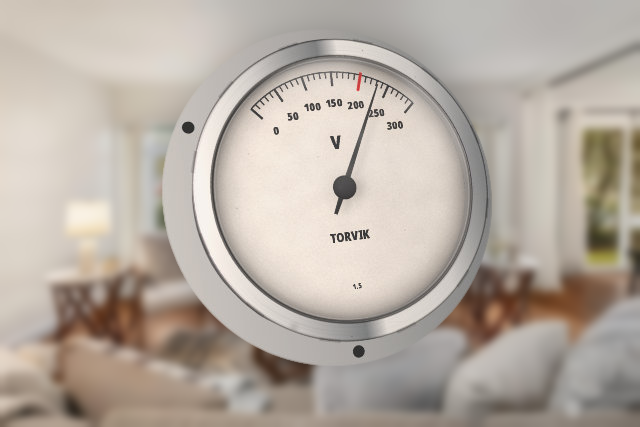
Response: 230 V
